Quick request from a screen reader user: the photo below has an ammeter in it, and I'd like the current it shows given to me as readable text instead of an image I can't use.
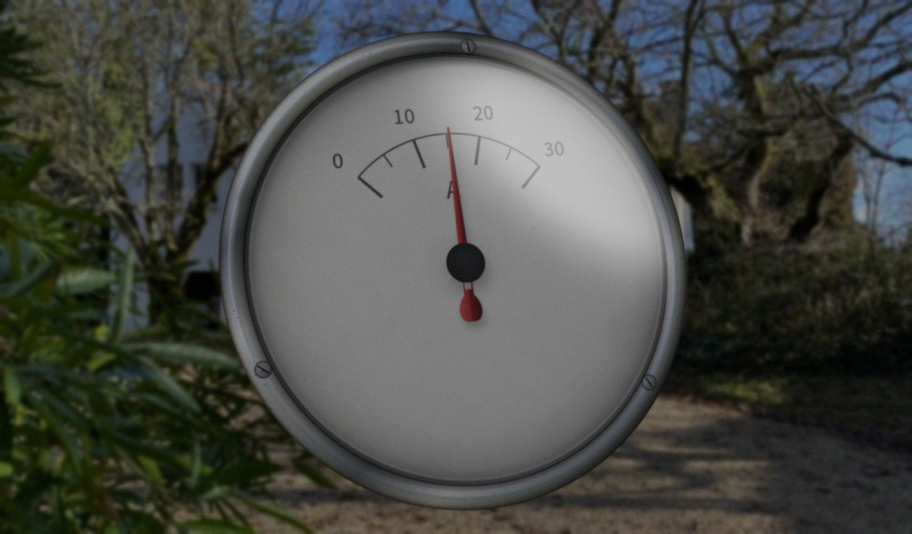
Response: 15 A
